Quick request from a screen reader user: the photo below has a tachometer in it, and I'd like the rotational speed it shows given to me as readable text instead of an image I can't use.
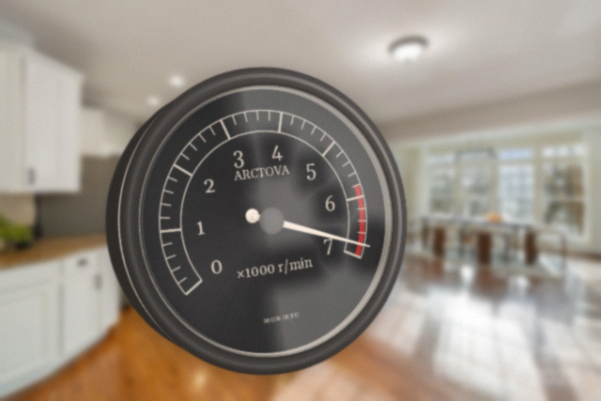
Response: 6800 rpm
